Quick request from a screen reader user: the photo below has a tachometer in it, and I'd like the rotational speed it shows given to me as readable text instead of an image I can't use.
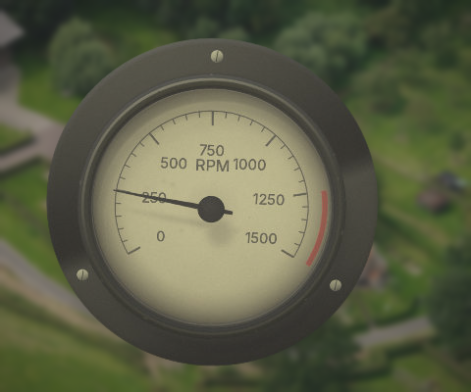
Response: 250 rpm
